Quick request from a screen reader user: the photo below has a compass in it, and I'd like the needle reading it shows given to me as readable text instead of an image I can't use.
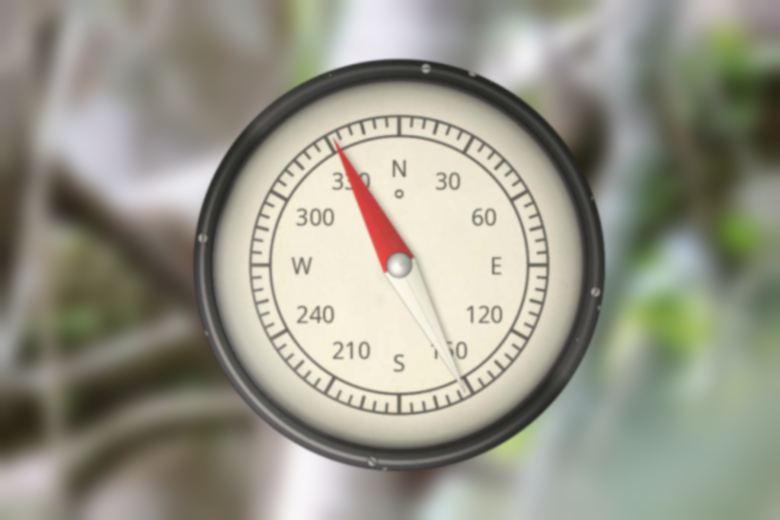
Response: 332.5 °
